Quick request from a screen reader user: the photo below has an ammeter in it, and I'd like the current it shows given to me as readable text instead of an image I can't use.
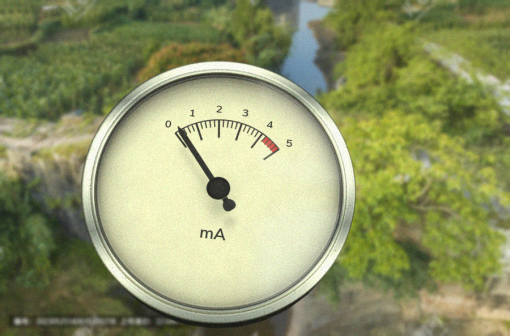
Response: 0.2 mA
